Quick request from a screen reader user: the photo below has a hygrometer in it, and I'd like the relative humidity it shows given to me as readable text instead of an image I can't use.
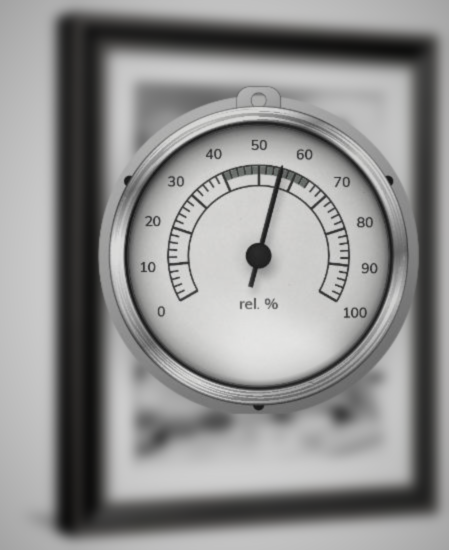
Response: 56 %
